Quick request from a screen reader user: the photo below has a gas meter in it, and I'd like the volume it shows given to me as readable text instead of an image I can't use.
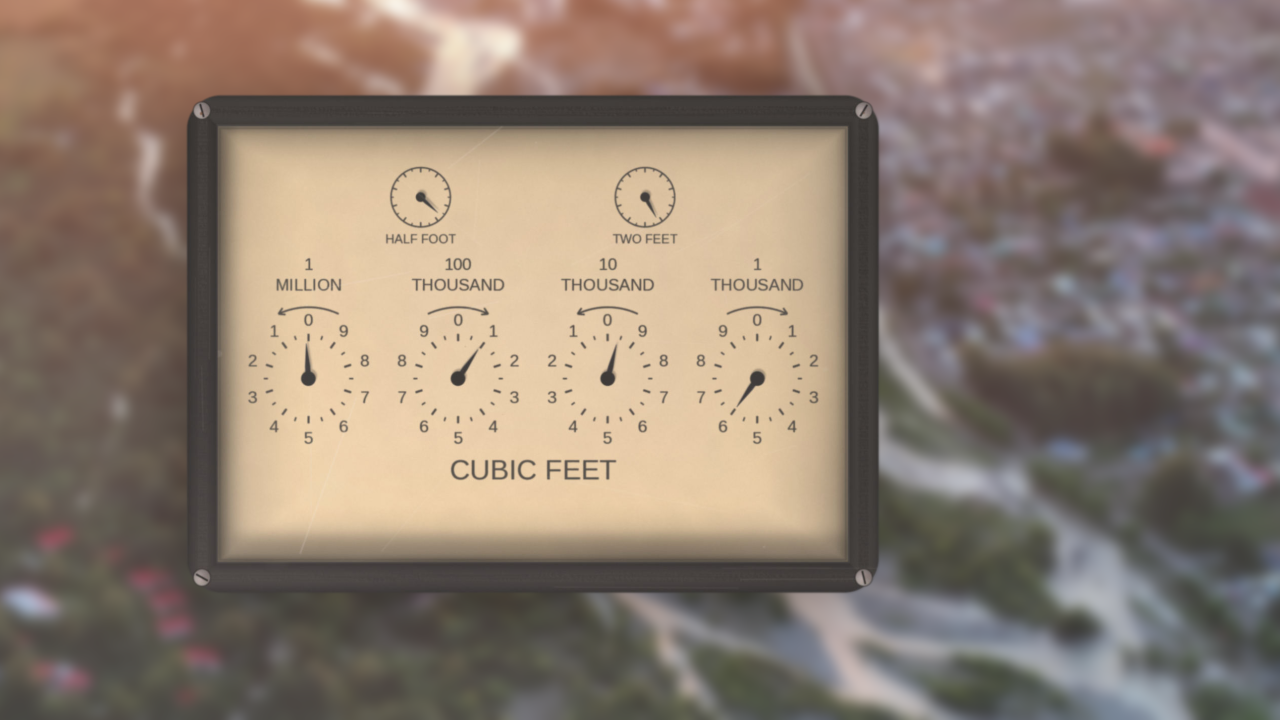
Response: 9600 ft³
